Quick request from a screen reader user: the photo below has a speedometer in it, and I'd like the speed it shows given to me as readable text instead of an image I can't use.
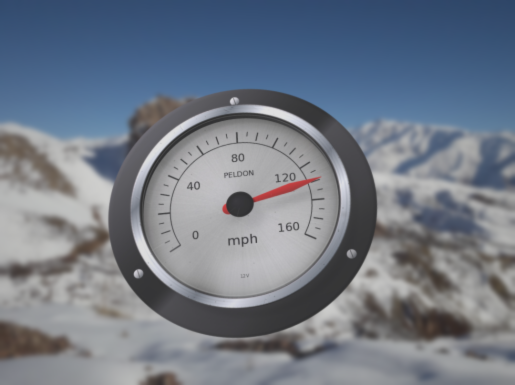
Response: 130 mph
